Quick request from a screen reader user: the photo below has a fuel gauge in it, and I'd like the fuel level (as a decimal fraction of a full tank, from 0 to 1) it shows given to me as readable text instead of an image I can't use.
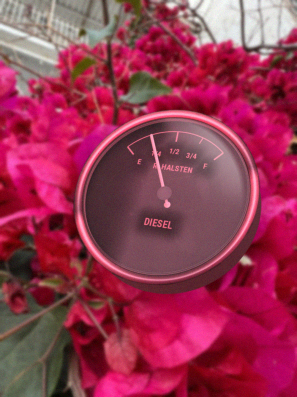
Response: 0.25
